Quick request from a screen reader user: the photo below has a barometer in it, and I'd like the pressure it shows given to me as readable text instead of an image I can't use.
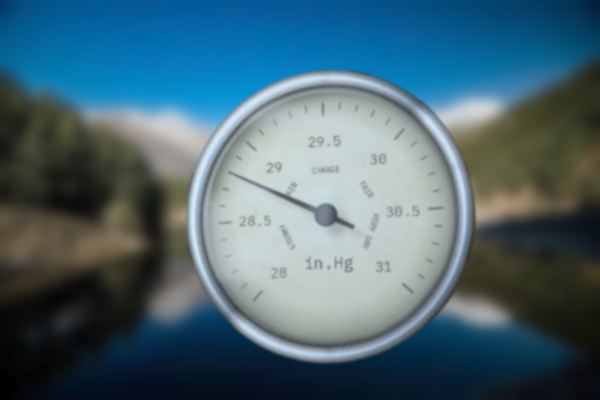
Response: 28.8 inHg
